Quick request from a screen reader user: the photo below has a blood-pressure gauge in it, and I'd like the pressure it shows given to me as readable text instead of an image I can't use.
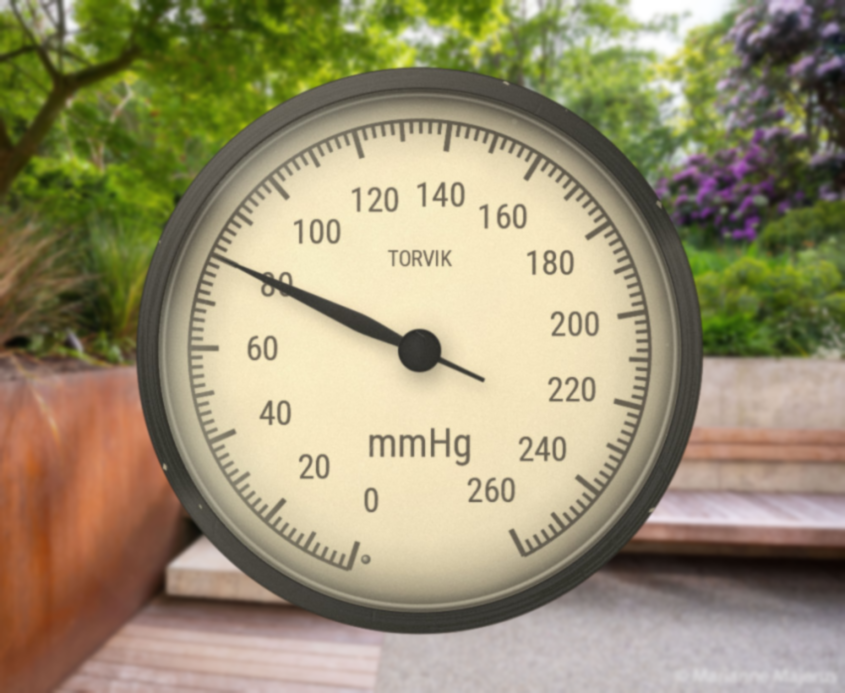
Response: 80 mmHg
